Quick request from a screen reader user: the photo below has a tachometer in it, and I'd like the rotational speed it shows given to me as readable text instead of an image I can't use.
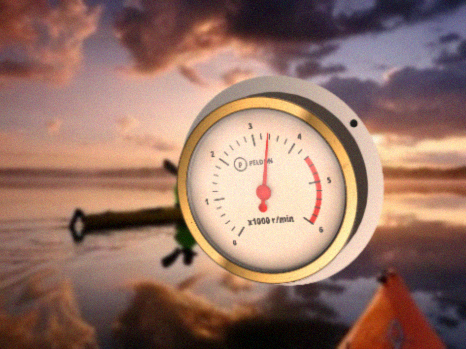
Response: 3400 rpm
